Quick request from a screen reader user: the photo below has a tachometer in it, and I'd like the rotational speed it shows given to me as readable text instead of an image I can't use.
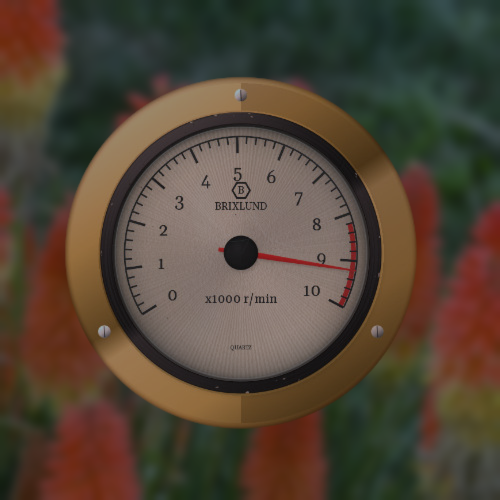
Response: 9200 rpm
